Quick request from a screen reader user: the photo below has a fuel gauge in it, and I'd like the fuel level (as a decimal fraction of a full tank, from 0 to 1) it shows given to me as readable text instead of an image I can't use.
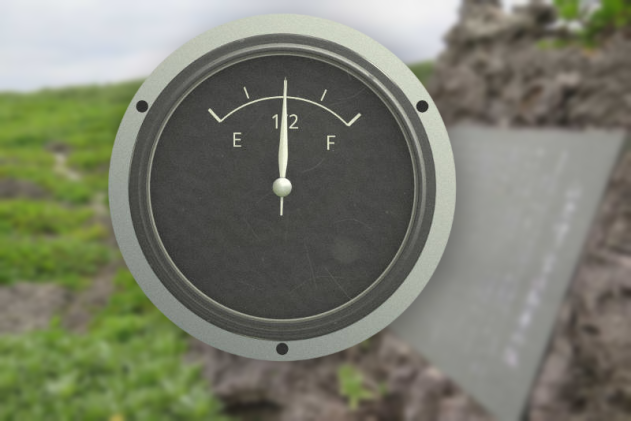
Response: 0.5
